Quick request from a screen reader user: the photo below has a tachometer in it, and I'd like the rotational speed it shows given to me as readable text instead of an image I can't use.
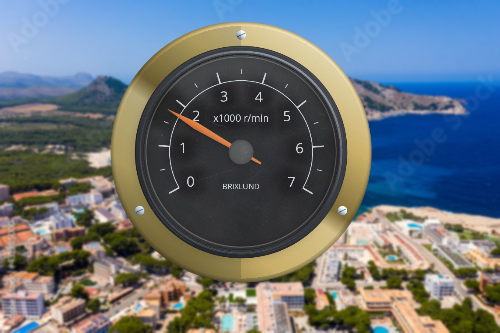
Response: 1750 rpm
